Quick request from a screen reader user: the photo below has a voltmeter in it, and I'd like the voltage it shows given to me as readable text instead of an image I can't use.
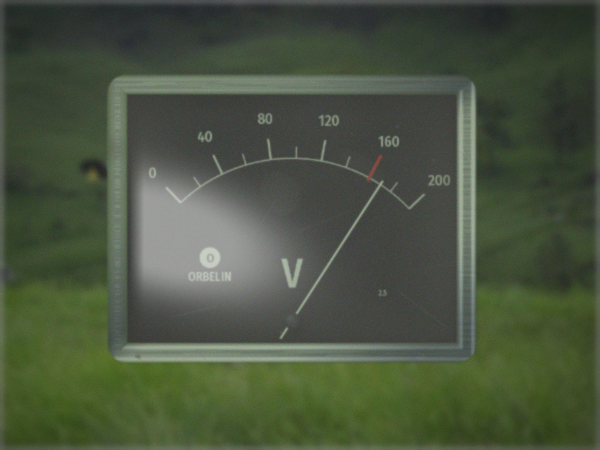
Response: 170 V
